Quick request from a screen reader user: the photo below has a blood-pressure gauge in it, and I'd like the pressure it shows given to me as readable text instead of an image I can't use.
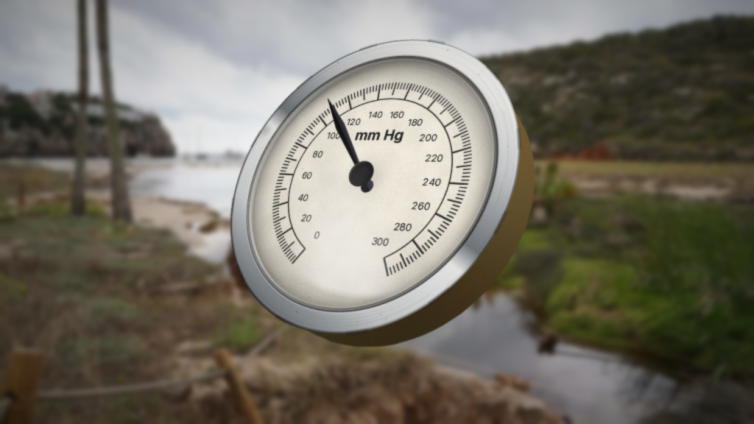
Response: 110 mmHg
